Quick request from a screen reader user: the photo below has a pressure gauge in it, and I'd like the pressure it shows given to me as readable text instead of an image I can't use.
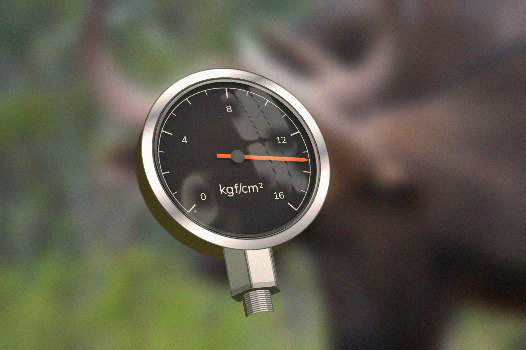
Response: 13.5 kg/cm²
